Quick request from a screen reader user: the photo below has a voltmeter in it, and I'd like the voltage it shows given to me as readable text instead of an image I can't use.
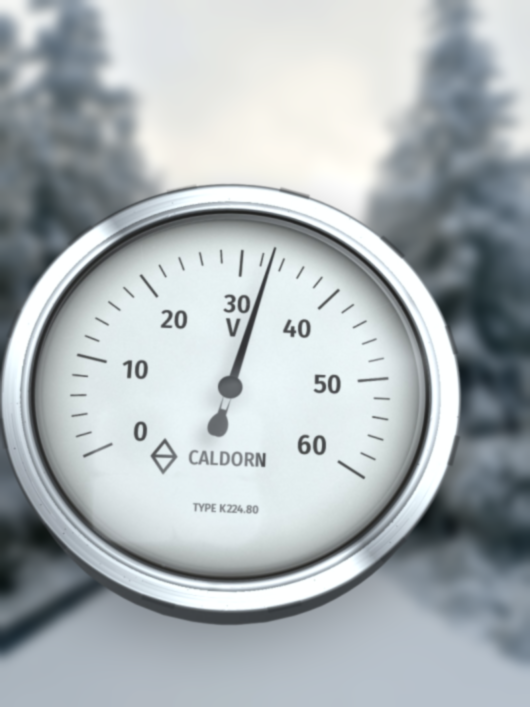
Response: 33 V
